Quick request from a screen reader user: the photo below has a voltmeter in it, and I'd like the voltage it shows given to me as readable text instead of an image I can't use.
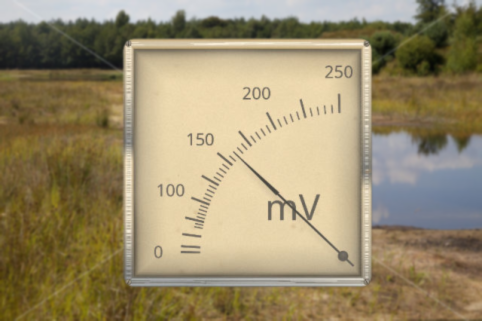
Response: 160 mV
